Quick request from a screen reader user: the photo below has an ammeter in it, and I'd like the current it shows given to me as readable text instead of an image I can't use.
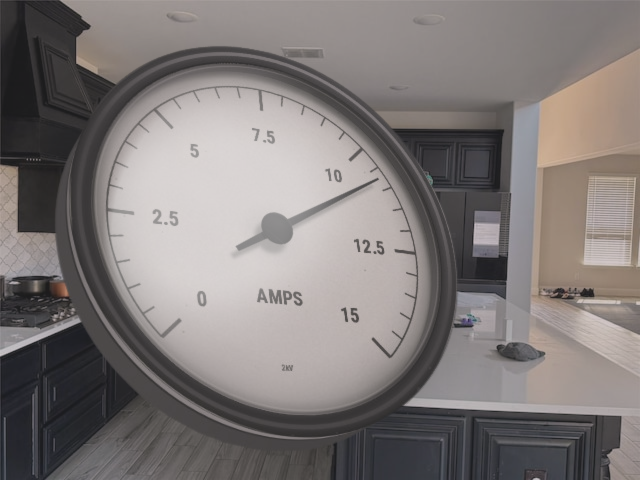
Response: 10.75 A
